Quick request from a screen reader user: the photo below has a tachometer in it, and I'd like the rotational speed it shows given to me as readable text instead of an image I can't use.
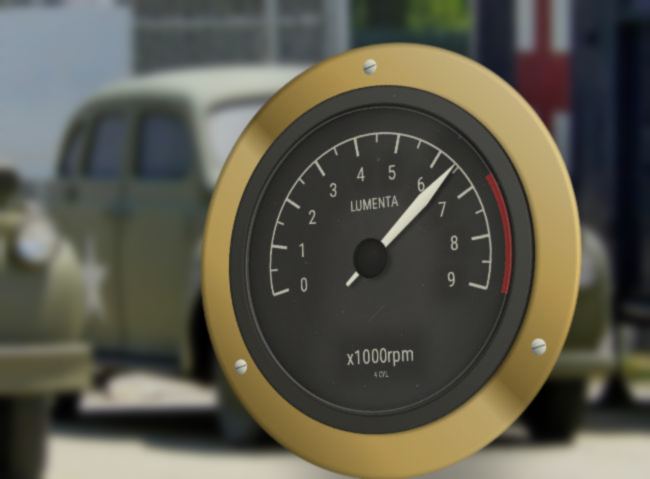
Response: 6500 rpm
